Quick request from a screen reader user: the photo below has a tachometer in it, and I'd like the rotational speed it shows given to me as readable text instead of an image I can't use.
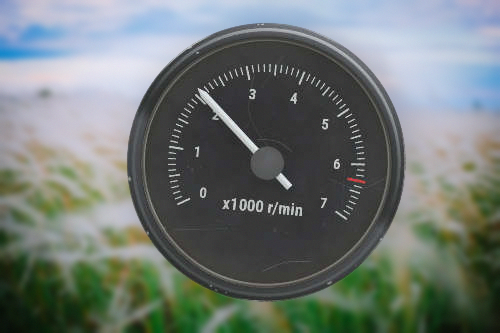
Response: 2100 rpm
